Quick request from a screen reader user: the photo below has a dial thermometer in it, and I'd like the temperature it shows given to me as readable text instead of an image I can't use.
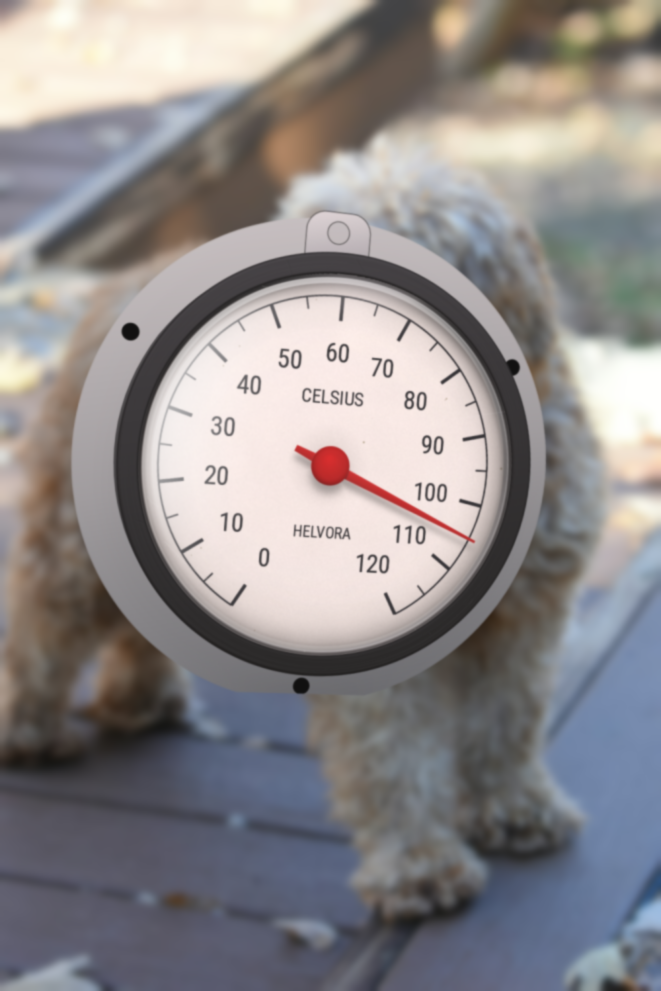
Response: 105 °C
